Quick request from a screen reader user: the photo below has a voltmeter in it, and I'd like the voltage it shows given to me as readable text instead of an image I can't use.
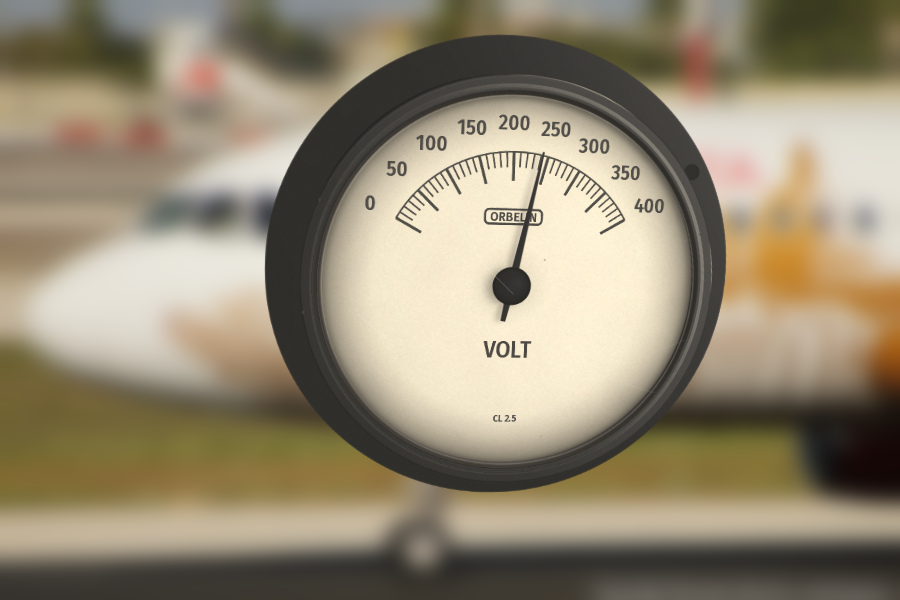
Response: 240 V
